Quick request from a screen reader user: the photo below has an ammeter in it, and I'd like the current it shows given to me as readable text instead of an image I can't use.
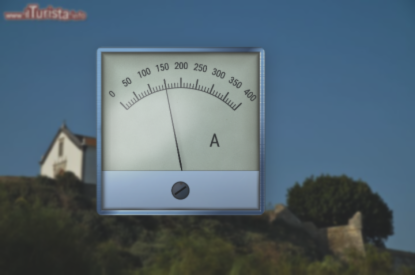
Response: 150 A
